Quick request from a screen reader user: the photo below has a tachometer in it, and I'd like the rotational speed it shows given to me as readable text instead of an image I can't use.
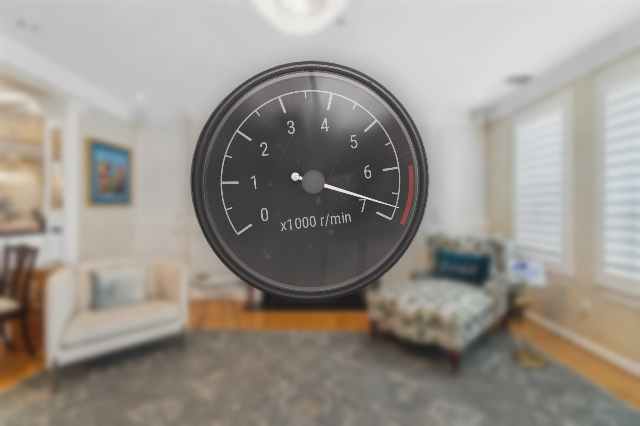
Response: 6750 rpm
